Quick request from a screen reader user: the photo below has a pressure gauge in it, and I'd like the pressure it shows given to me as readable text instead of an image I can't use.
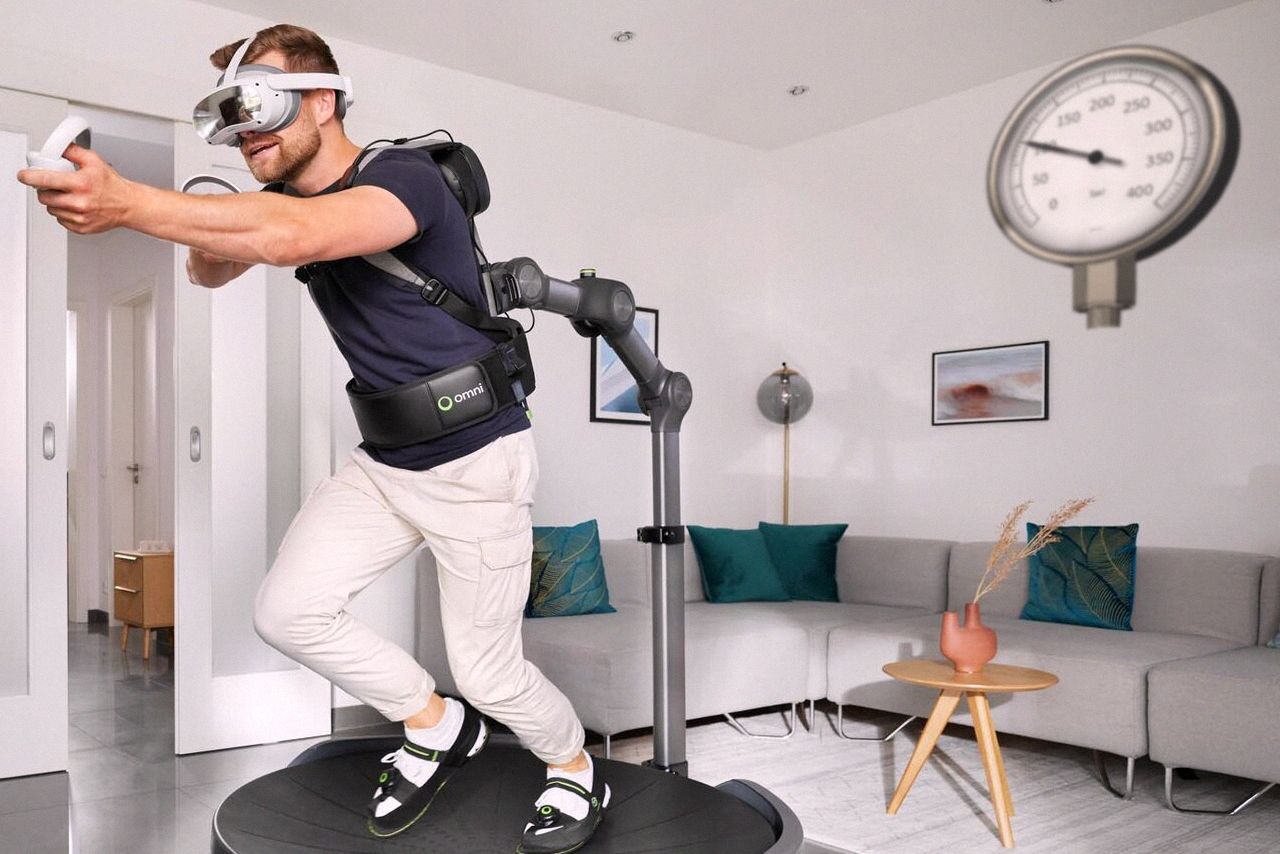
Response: 100 bar
